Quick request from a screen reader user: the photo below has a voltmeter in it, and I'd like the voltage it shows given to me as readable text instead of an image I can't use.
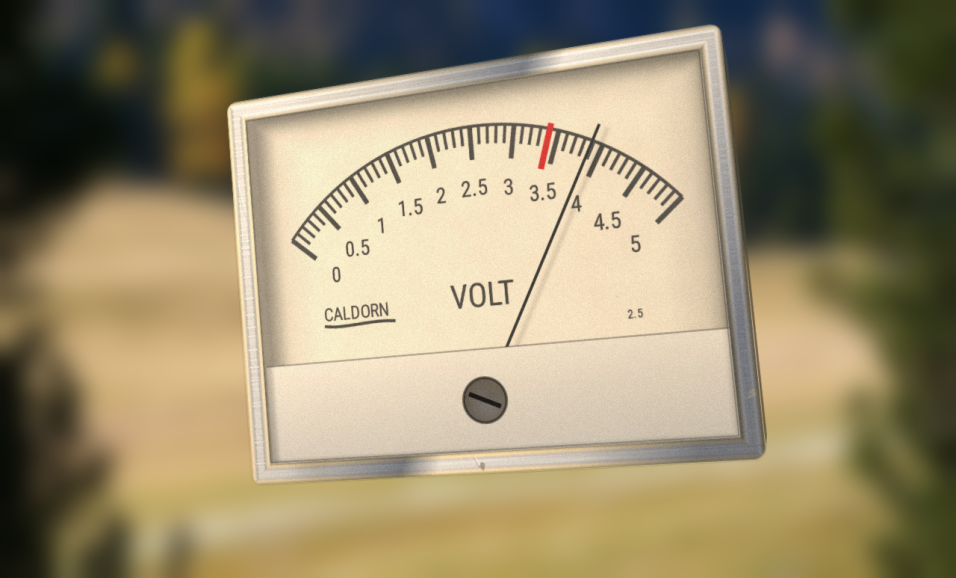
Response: 3.9 V
